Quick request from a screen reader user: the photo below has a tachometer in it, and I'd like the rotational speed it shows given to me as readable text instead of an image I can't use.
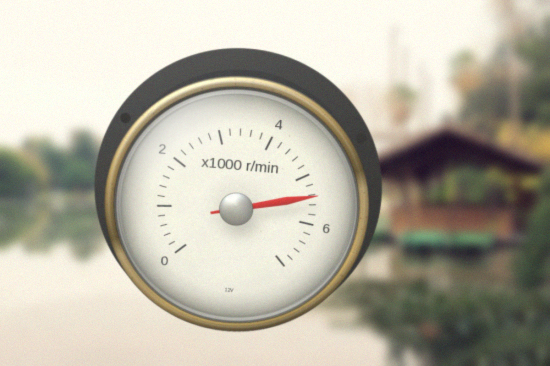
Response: 5400 rpm
